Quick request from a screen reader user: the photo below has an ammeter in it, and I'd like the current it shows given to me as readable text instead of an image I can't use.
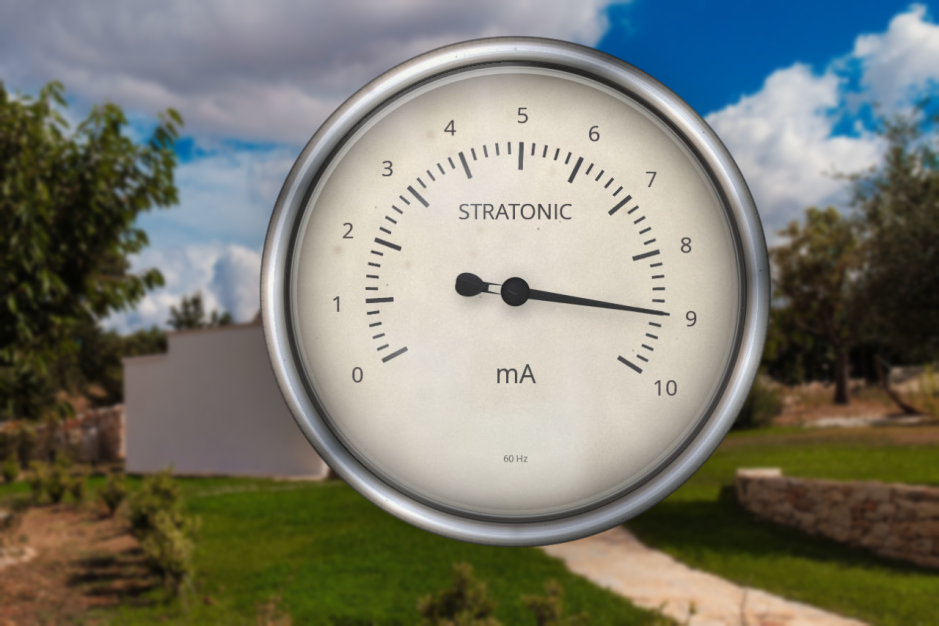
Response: 9 mA
